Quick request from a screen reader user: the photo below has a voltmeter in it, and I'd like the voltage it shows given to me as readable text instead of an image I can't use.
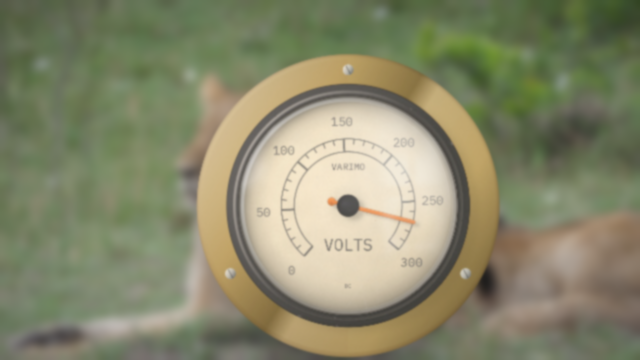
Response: 270 V
